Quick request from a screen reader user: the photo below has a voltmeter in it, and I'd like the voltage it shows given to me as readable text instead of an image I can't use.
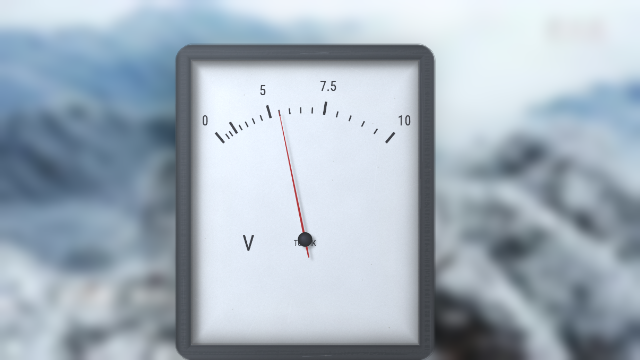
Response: 5.5 V
